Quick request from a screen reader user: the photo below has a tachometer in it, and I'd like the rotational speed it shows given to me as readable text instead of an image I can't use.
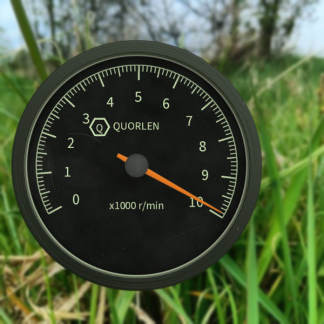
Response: 9900 rpm
